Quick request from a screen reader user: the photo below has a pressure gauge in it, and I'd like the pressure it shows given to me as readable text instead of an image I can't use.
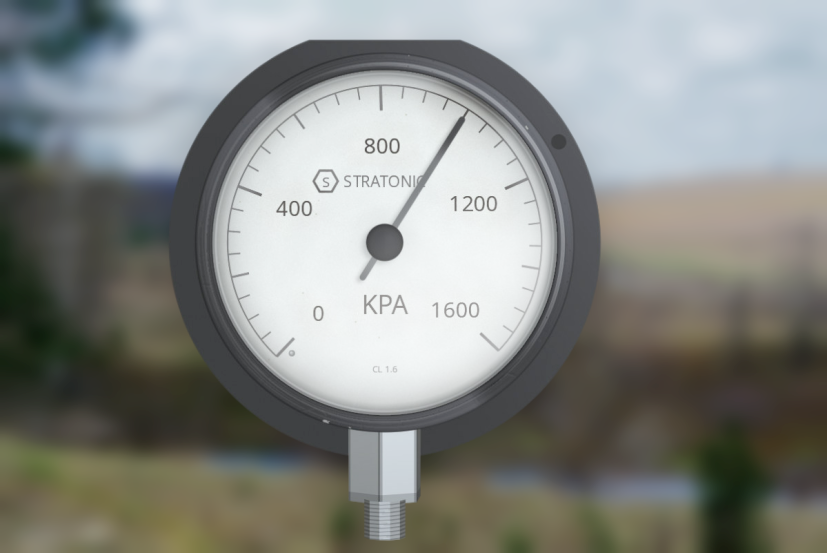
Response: 1000 kPa
